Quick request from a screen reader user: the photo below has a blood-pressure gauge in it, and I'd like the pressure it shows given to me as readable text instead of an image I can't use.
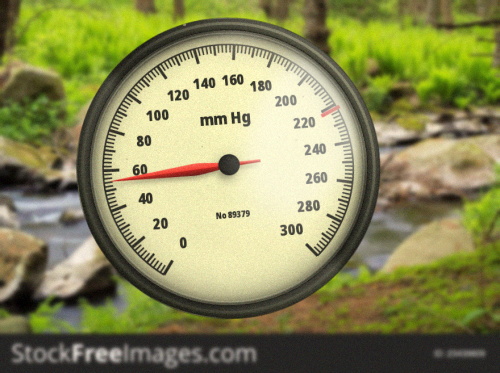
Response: 54 mmHg
